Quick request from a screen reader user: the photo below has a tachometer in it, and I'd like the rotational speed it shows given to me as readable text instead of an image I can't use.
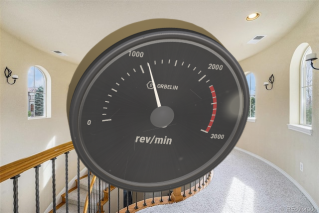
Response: 1100 rpm
